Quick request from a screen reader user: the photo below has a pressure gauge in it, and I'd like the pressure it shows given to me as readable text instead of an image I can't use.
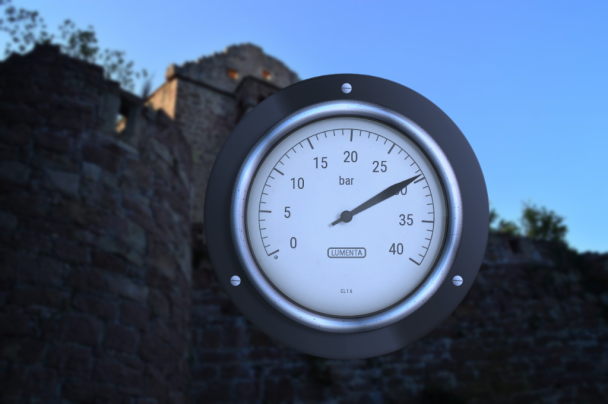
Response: 29.5 bar
